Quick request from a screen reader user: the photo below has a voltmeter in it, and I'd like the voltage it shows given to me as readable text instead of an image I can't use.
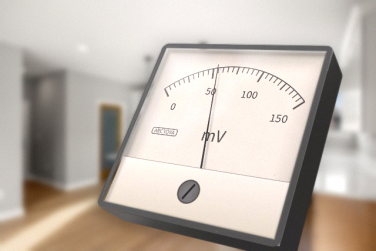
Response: 55 mV
